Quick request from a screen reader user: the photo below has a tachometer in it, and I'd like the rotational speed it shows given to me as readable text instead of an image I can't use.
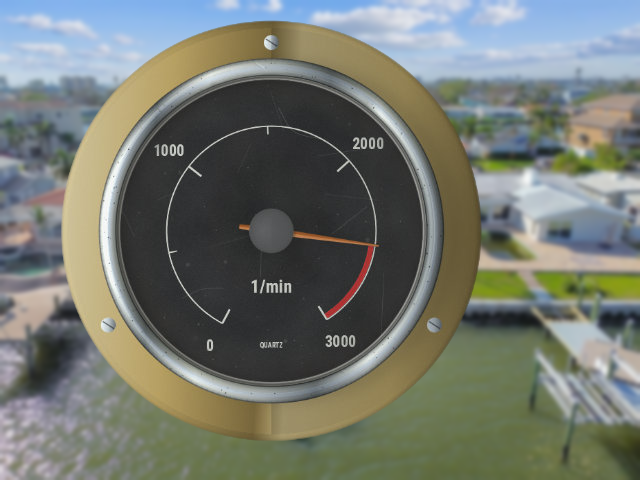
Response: 2500 rpm
